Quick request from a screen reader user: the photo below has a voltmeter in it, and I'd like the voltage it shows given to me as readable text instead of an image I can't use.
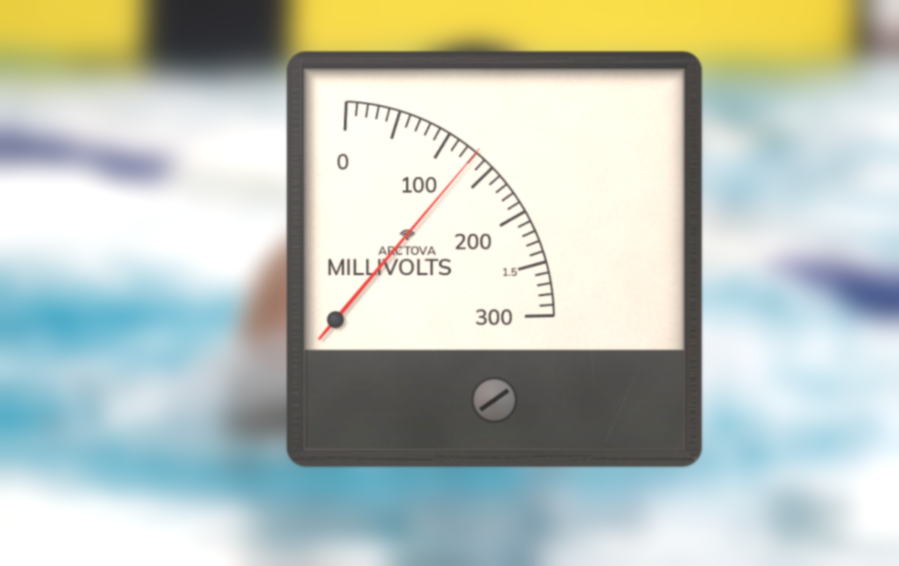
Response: 130 mV
